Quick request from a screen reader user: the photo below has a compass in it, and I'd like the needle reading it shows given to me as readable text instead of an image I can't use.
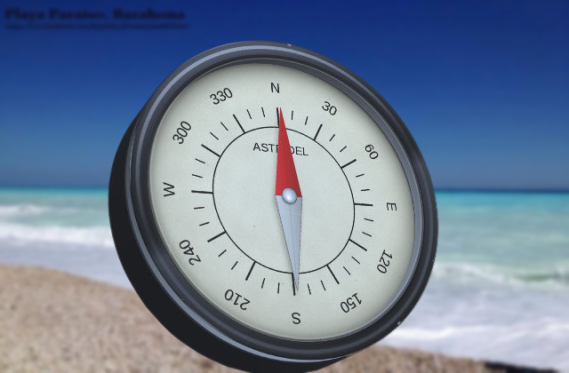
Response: 0 °
